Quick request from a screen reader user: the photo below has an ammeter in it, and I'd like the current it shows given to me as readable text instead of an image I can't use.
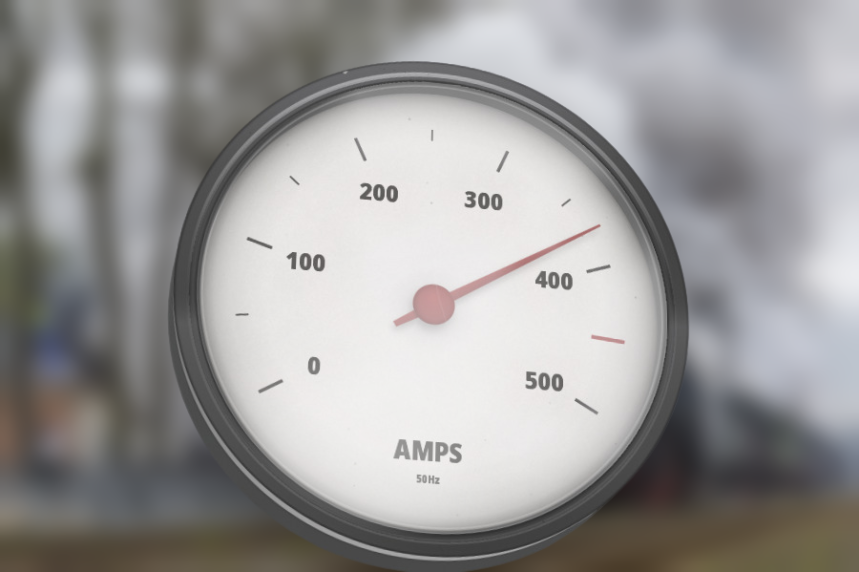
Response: 375 A
